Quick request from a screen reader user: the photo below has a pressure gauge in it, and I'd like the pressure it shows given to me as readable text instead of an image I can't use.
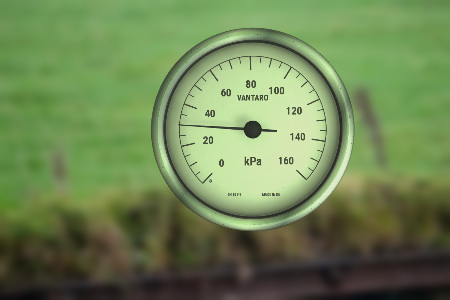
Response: 30 kPa
